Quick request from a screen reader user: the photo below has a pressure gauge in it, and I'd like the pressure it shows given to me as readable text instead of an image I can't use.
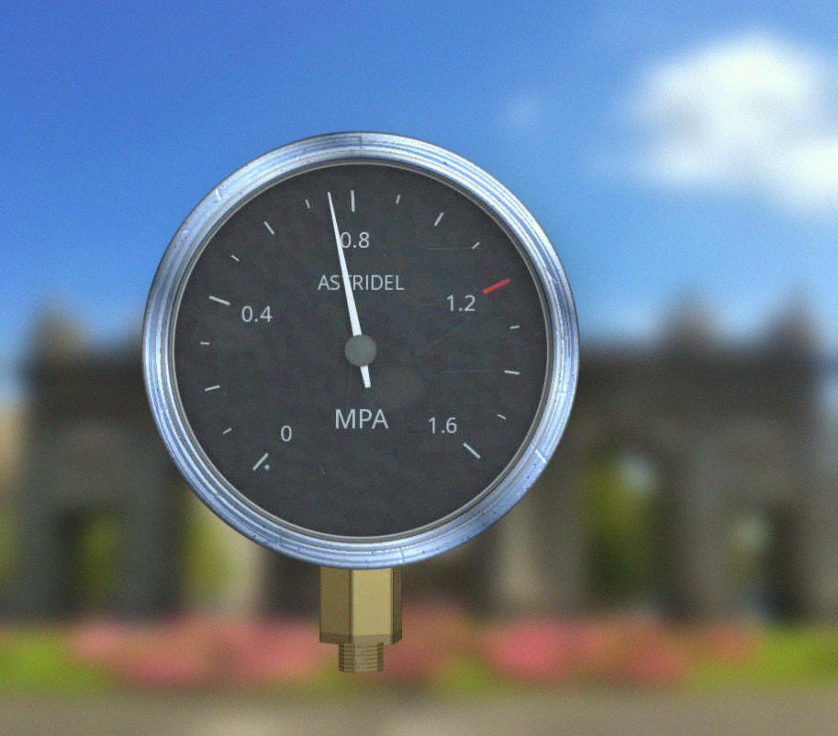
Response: 0.75 MPa
